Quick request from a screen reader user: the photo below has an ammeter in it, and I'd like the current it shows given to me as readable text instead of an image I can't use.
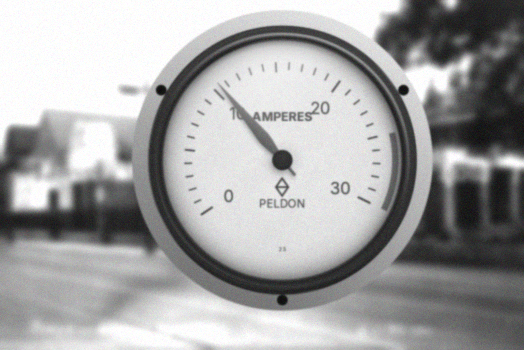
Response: 10.5 A
